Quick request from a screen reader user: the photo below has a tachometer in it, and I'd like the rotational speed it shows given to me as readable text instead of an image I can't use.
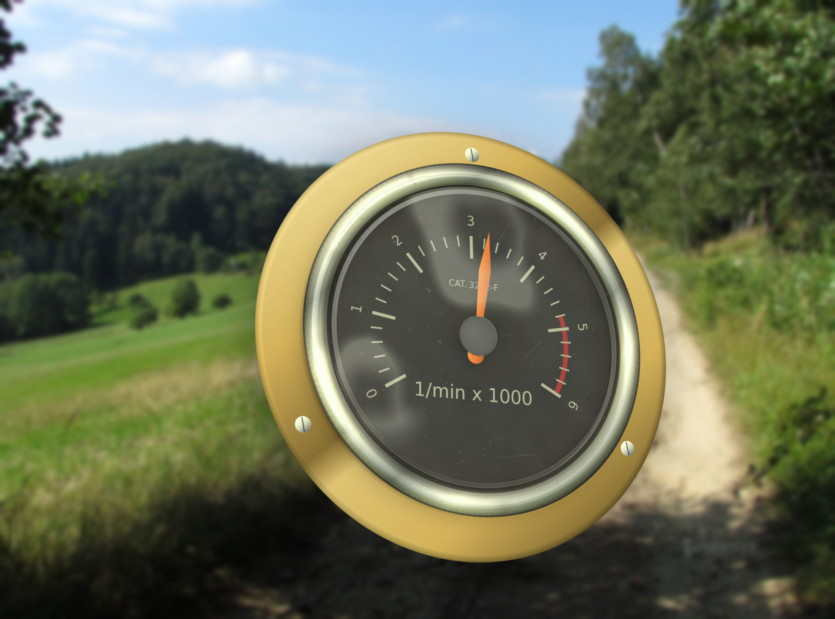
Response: 3200 rpm
